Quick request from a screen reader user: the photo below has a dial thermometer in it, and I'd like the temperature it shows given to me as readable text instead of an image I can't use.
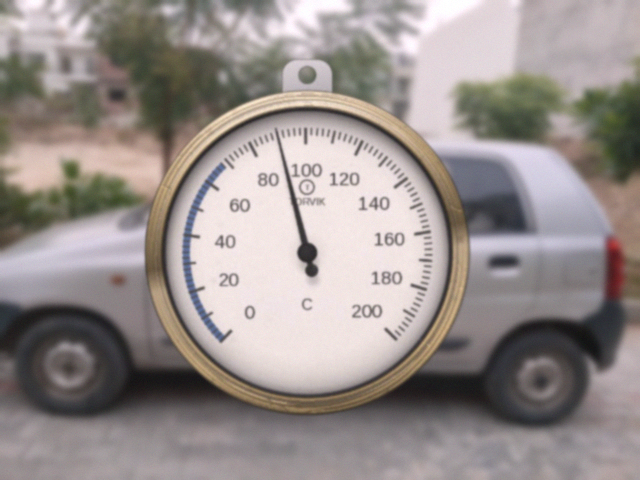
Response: 90 °C
